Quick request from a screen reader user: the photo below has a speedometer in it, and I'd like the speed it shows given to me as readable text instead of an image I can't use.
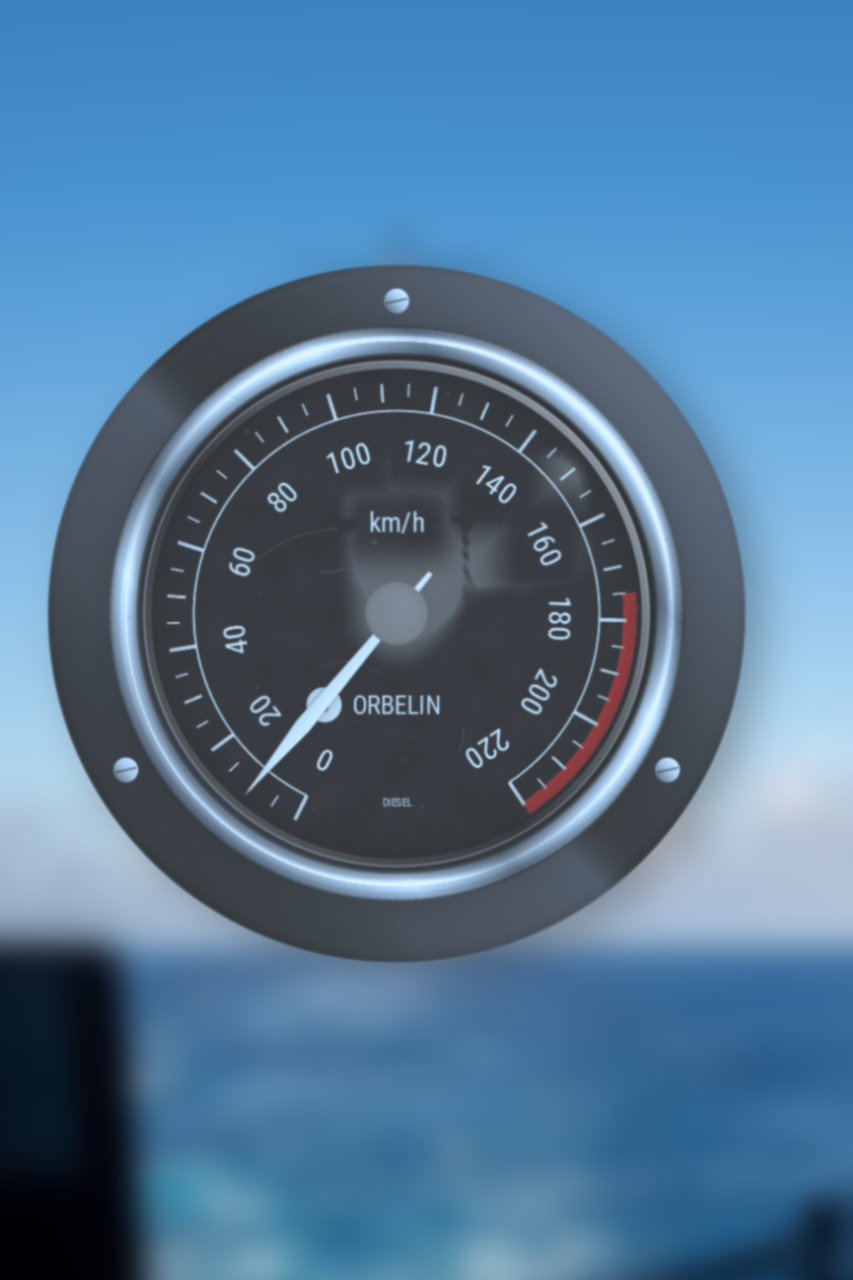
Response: 10 km/h
